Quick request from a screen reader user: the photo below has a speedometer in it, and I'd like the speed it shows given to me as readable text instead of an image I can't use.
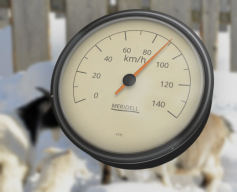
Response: 90 km/h
